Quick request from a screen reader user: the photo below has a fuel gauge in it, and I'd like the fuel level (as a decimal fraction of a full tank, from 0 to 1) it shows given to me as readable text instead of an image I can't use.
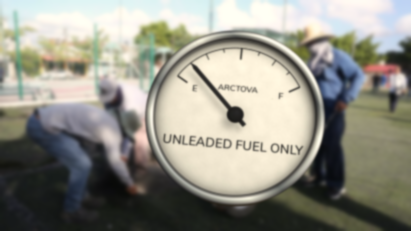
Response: 0.125
